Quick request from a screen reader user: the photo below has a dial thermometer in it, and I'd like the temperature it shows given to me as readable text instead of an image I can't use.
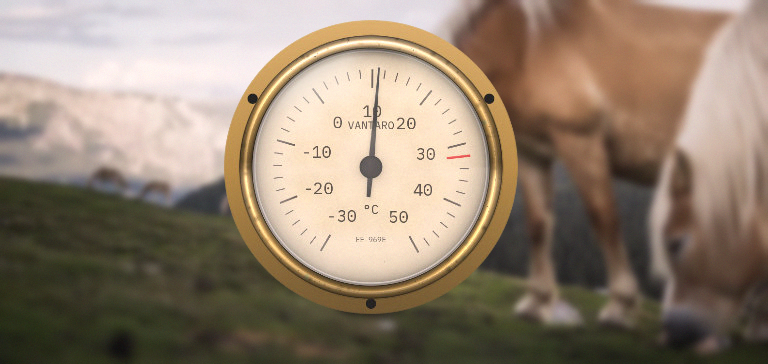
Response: 11 °C
